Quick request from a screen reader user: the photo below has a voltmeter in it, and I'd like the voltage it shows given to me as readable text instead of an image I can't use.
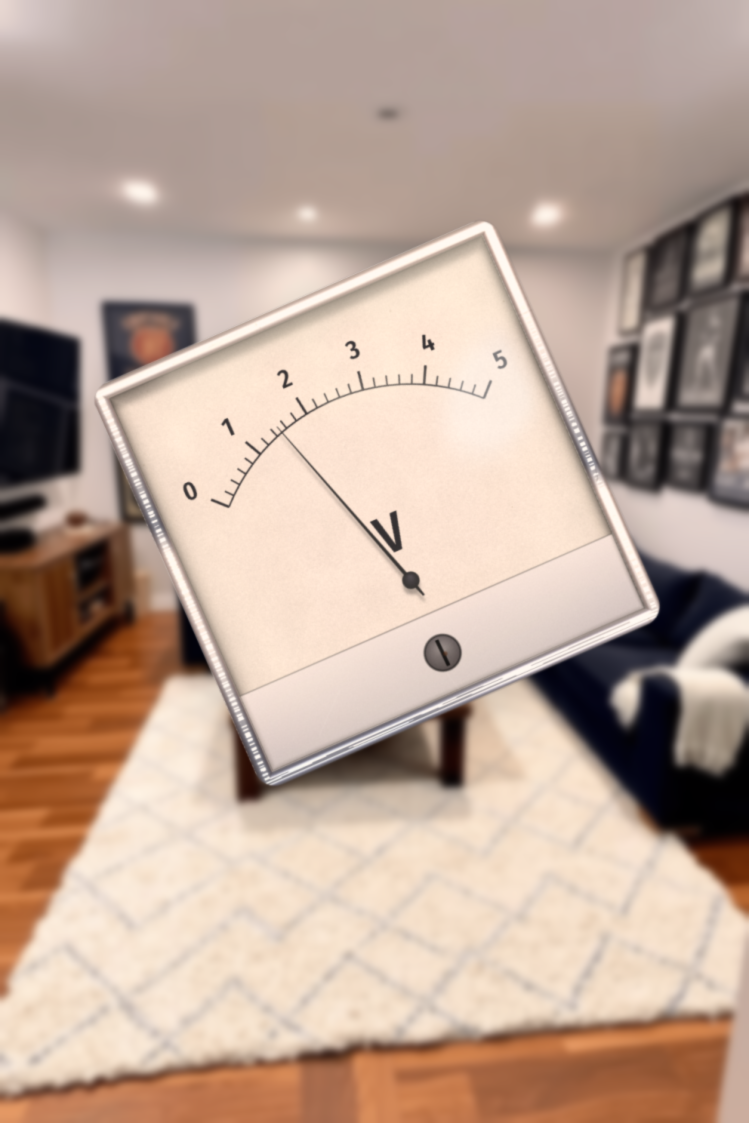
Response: 1.5 V
